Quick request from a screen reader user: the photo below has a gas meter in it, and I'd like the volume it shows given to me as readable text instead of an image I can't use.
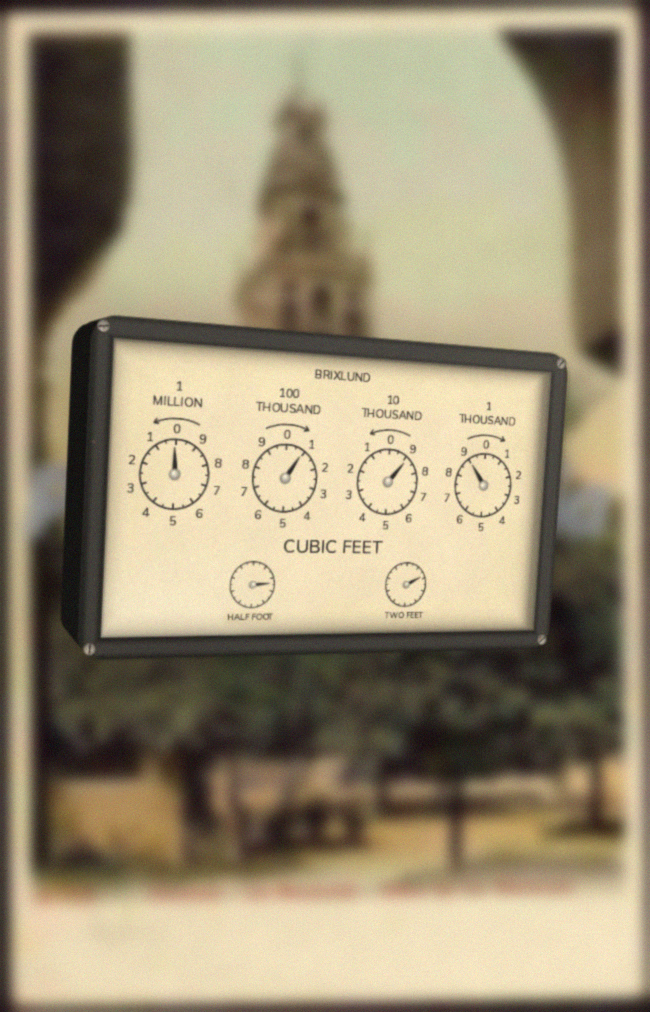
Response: 8900 ft³
